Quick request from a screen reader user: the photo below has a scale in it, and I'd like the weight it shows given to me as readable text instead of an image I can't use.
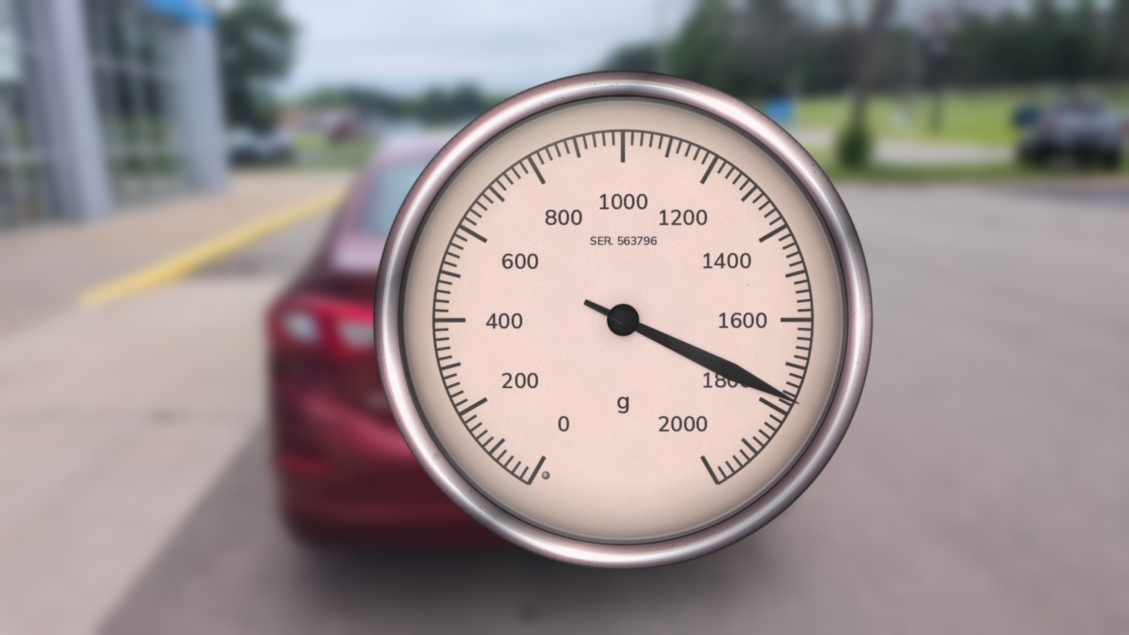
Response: 1770 g
